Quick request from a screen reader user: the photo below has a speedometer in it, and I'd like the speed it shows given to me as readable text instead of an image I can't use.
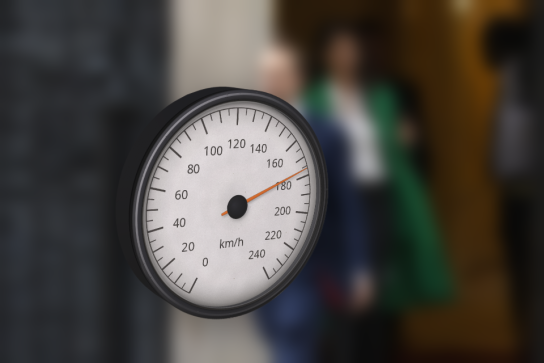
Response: 175 km/h
